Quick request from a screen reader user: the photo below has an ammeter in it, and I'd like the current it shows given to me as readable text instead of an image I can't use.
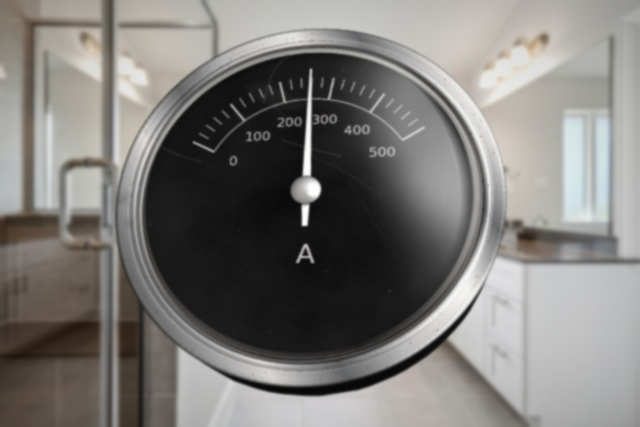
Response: 260 A
